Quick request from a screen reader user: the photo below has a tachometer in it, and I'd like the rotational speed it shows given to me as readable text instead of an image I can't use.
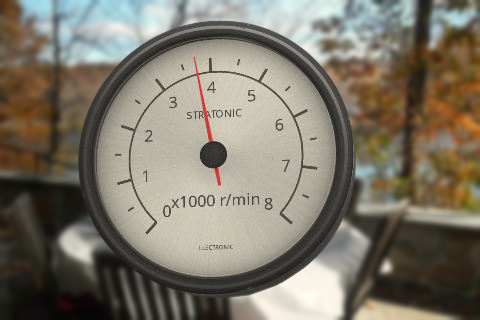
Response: 3750 rpm
